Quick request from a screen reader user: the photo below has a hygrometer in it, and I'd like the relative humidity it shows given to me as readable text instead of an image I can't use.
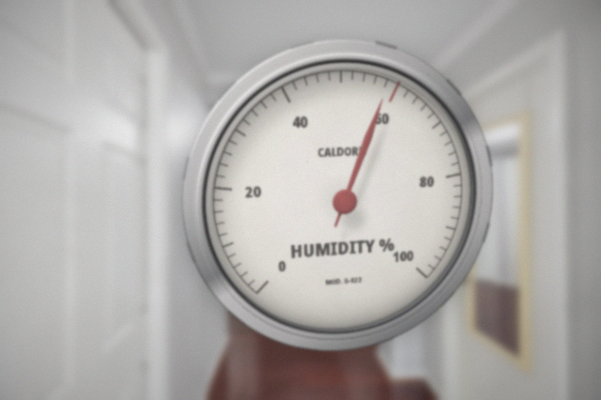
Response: 58 %
